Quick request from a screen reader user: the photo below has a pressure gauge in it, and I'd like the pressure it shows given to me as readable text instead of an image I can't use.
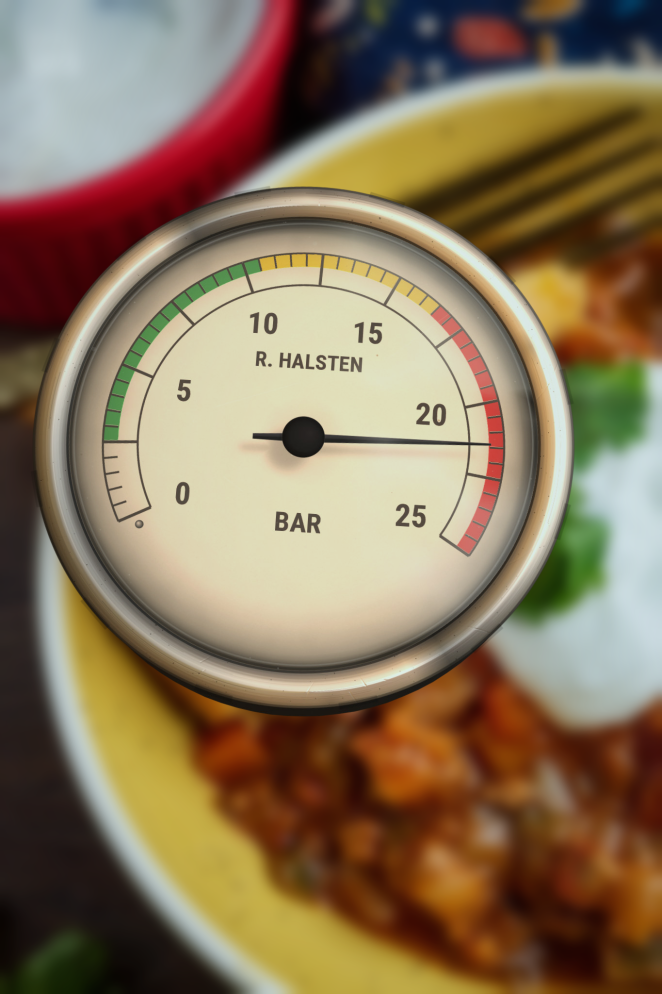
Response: 21.5 bar
